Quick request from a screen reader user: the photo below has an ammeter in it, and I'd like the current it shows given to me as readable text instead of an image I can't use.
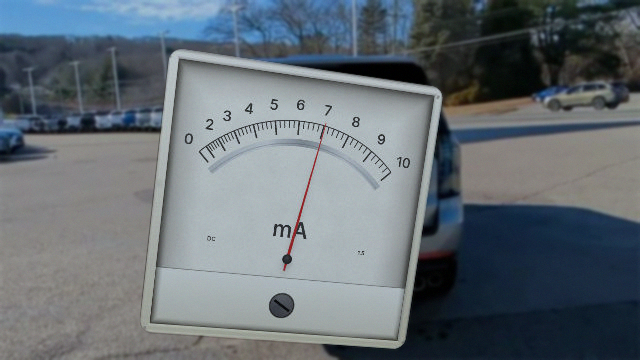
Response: 7 mA
